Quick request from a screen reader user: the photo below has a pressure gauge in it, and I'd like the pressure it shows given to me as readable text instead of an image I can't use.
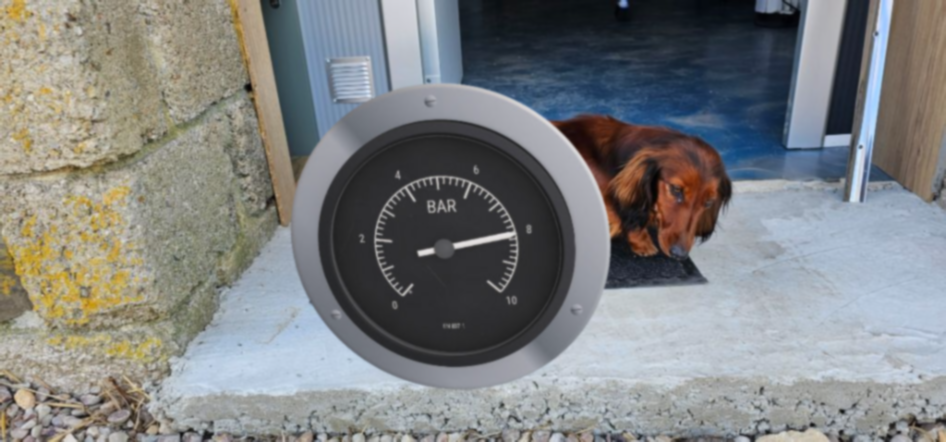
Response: 8 bar
